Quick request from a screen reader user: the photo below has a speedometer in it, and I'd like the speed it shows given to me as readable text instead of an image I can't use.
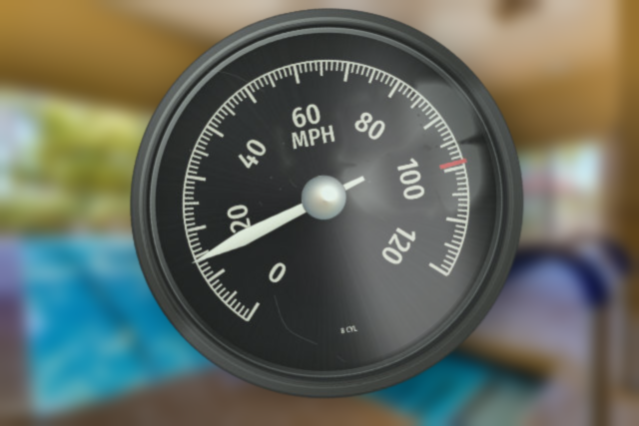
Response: 14 mph
